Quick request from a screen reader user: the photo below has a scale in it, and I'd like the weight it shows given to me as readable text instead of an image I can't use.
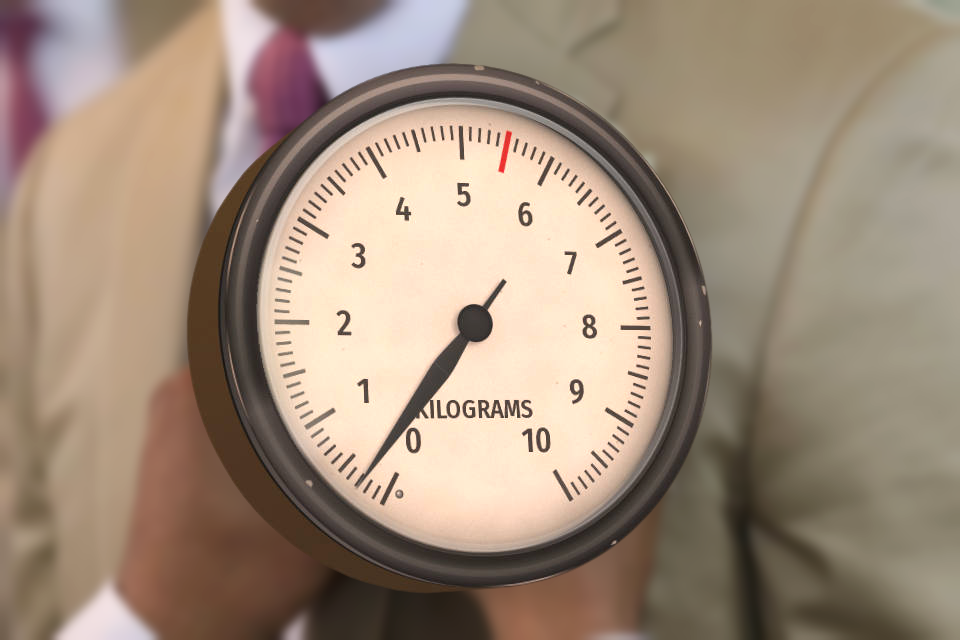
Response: 0.3 kg
